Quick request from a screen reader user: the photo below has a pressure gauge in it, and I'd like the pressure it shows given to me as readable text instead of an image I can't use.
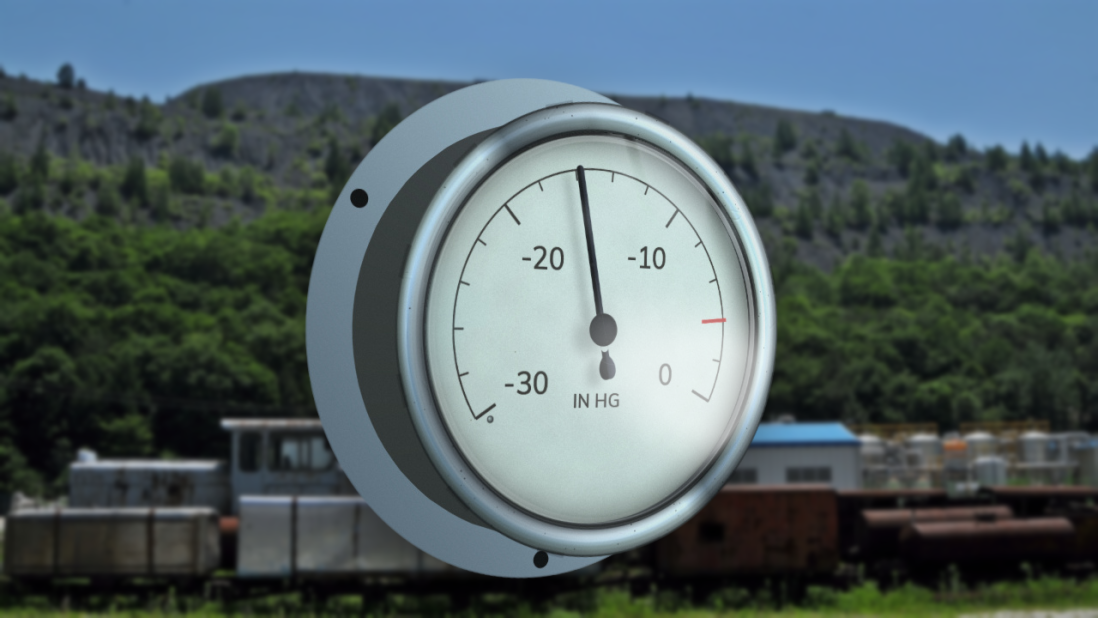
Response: -16 inHg
